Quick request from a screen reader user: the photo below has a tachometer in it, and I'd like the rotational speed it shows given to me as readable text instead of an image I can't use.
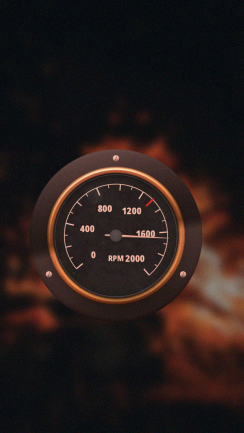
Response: 1650 rpm
